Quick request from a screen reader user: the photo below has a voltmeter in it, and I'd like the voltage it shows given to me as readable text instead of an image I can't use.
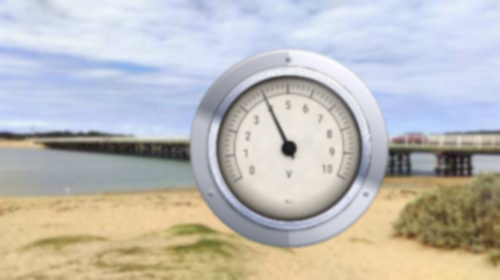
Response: 4 V
